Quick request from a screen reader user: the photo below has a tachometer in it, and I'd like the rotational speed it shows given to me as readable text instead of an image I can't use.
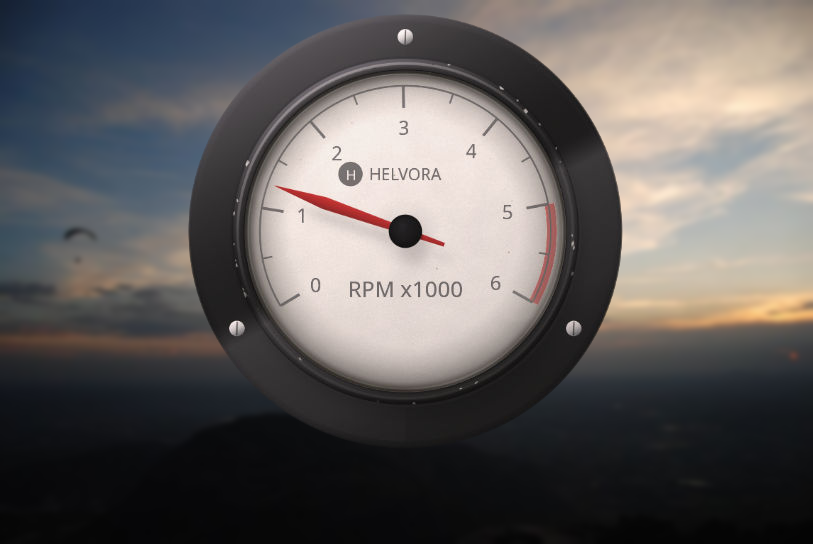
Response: 1250 rpm
